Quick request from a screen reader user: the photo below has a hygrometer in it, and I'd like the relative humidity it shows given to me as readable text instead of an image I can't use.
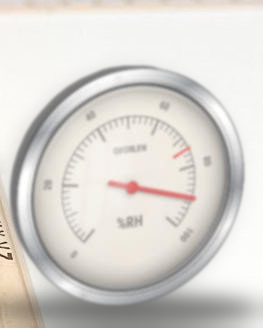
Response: 90 %
